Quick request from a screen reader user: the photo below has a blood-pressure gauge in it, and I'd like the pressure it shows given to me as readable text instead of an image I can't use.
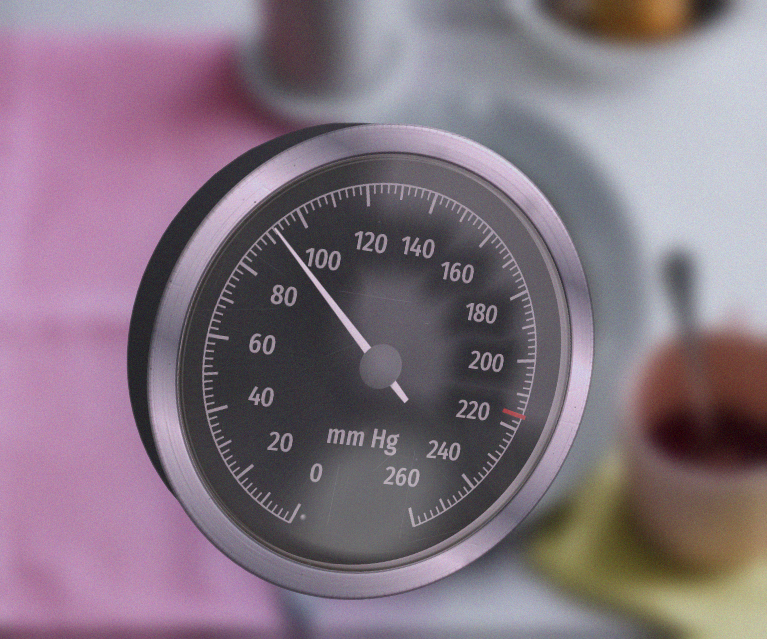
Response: 92 mmHg
